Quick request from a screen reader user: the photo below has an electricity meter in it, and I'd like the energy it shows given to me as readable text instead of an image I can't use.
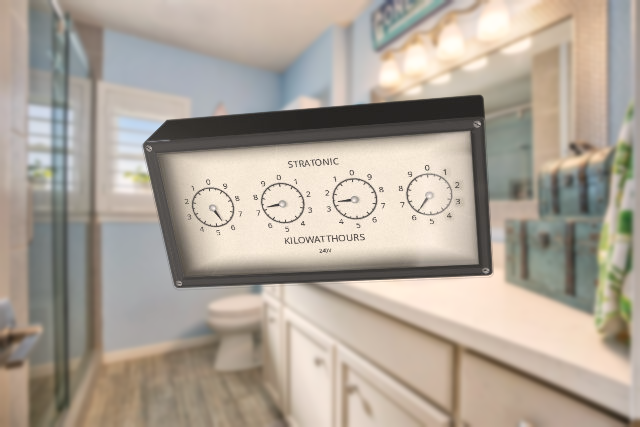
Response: 5726 kWh
